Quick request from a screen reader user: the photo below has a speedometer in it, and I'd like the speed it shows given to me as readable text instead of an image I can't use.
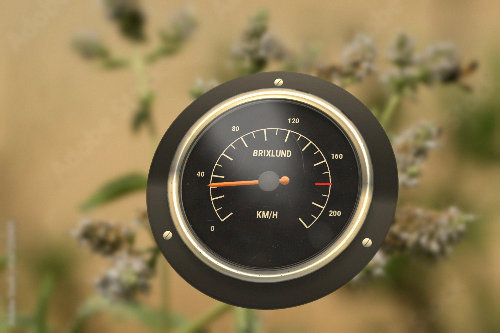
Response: 30 km/h
